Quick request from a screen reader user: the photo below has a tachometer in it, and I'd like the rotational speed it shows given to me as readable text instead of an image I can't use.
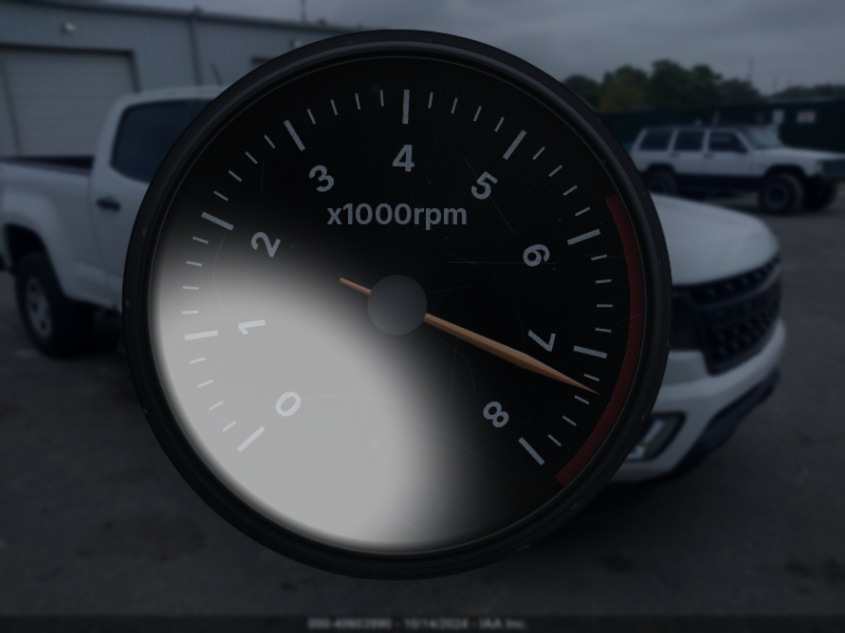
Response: 7300 rpm
